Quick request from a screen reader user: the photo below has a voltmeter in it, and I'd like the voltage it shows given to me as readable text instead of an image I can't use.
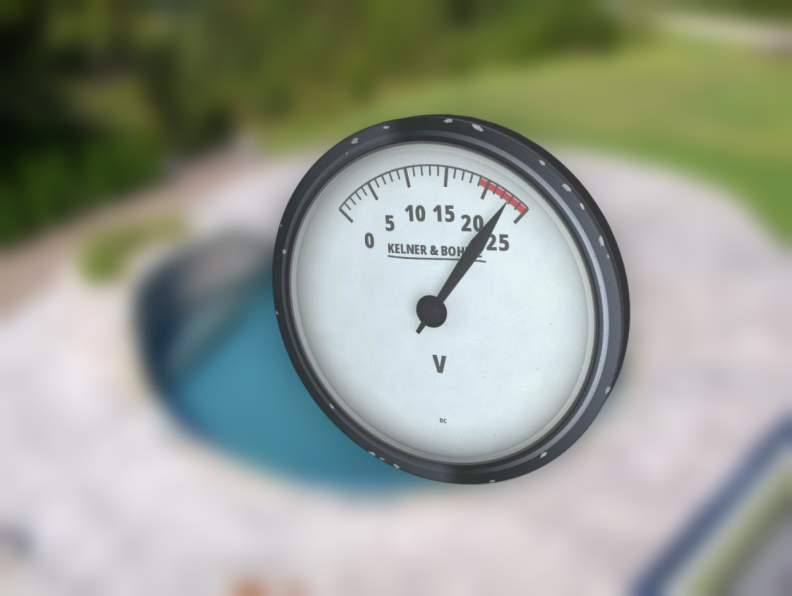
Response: 23 V
